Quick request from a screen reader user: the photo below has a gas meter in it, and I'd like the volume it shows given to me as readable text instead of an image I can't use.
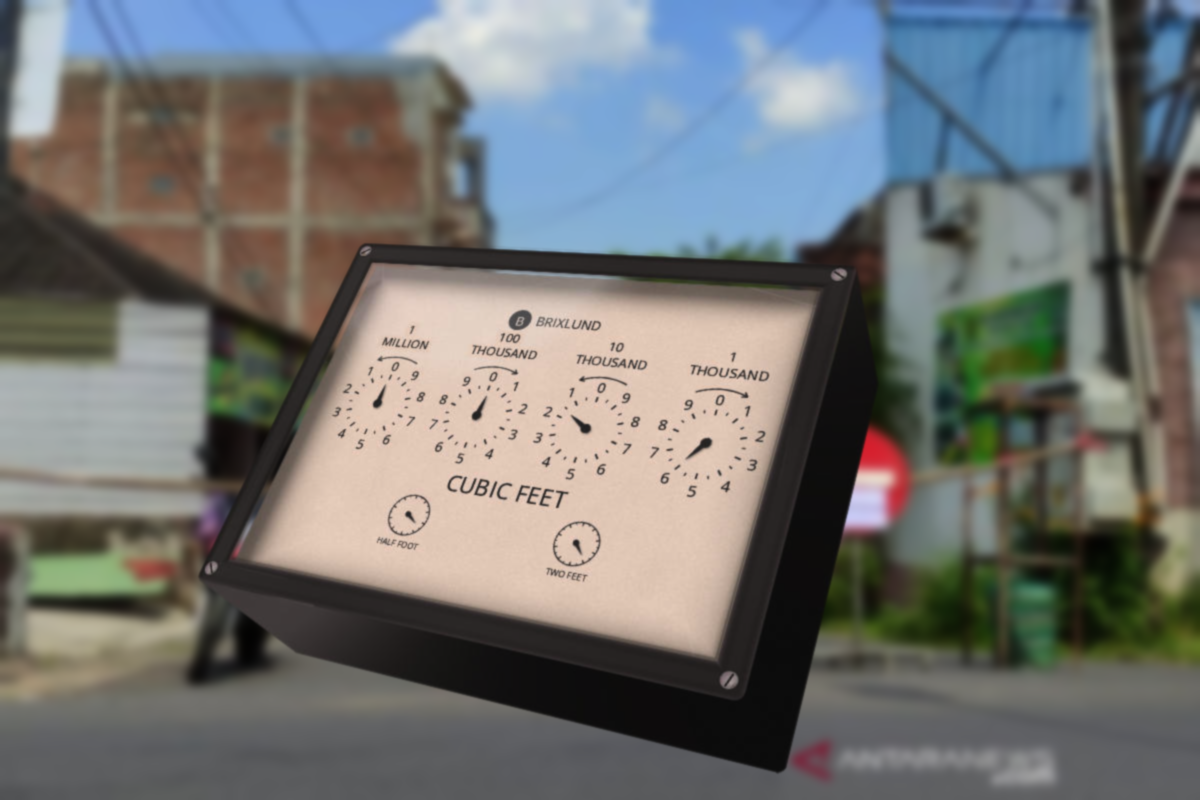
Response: 1600 ft³
